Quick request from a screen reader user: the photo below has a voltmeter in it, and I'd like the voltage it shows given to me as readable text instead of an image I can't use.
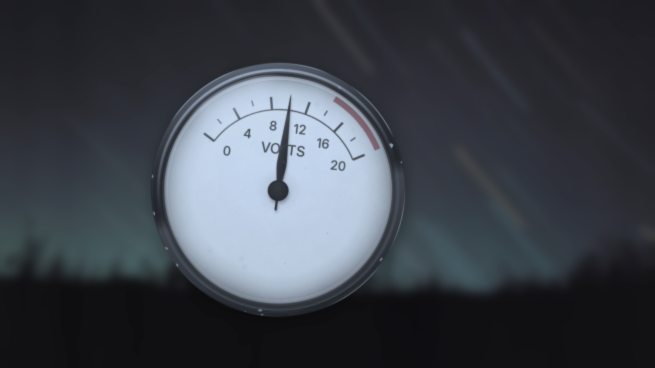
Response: 10 V
